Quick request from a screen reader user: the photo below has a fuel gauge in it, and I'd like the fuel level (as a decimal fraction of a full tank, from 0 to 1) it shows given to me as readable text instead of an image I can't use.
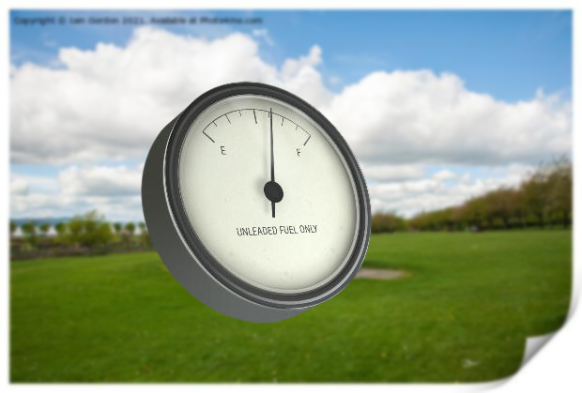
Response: 0.625
